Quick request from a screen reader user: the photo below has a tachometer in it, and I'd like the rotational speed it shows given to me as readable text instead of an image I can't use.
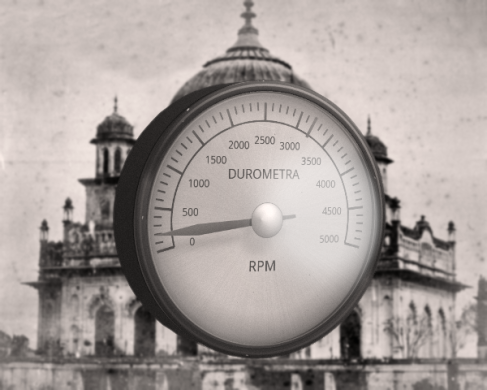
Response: 200 rpm
